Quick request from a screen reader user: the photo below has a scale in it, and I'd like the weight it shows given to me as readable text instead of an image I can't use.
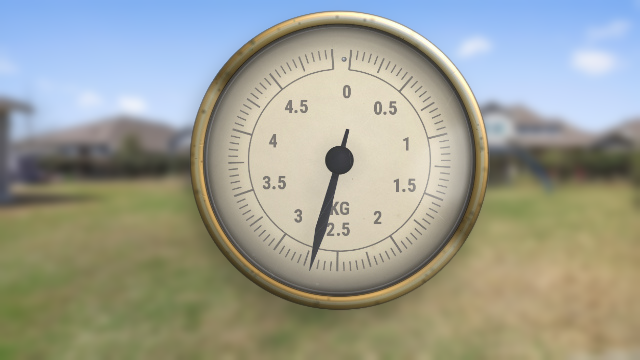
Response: 2.7 kg
